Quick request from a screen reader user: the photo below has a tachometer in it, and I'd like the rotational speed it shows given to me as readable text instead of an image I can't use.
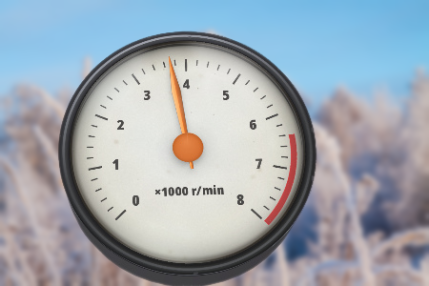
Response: 3700 rpm
